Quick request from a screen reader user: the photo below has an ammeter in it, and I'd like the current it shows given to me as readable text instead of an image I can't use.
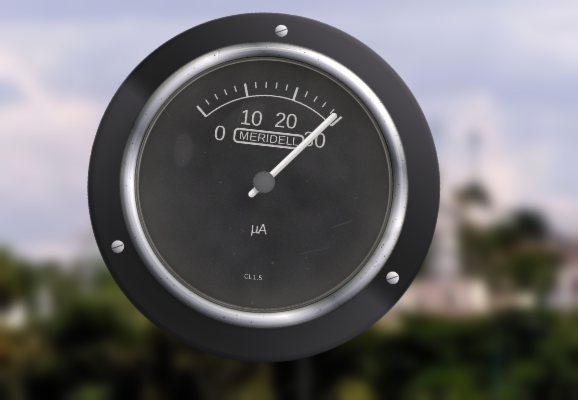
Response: 29 µA
